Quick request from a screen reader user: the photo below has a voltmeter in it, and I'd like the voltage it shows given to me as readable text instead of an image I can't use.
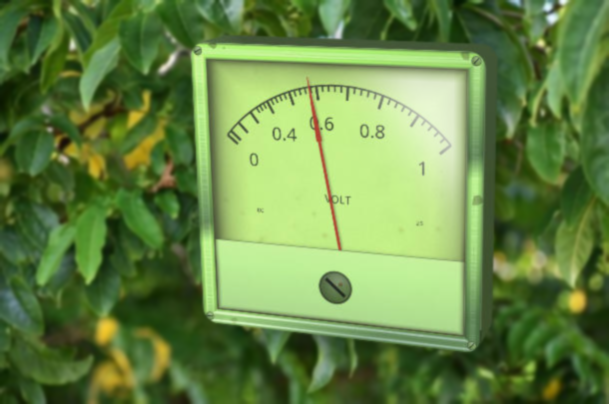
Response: 0.58 V
